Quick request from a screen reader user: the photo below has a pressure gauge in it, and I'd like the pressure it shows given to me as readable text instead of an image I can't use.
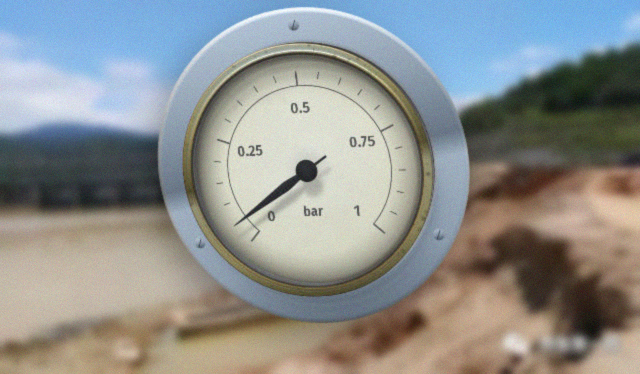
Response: 0.05 bar
